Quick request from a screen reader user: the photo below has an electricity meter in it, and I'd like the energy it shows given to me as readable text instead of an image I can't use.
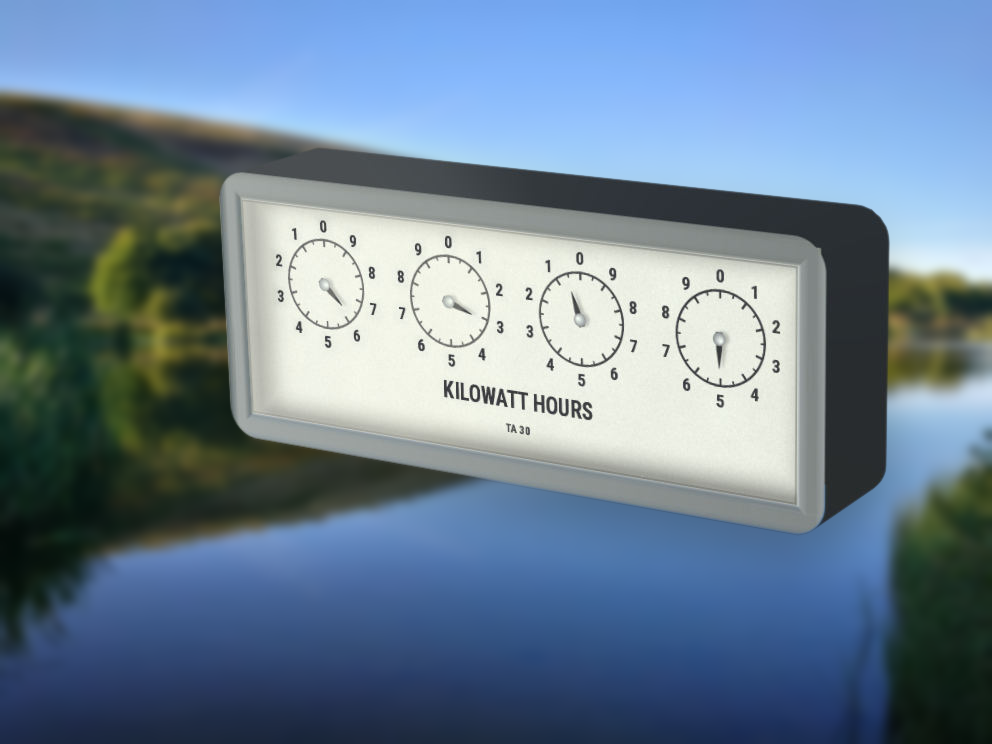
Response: 6305 kWh
